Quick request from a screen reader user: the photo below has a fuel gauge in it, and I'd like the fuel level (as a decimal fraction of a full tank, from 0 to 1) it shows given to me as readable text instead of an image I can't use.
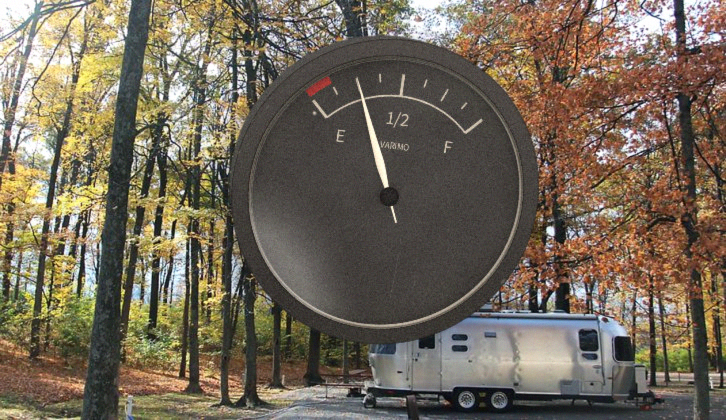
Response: 0.25
